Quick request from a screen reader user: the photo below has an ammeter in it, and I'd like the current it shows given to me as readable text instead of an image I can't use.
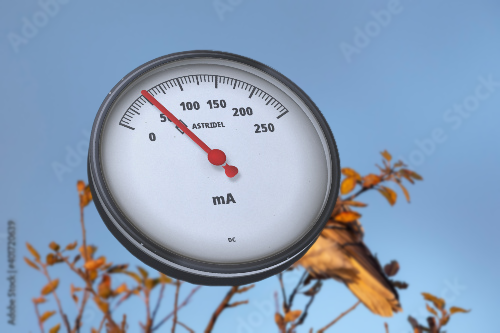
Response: 50 mA
